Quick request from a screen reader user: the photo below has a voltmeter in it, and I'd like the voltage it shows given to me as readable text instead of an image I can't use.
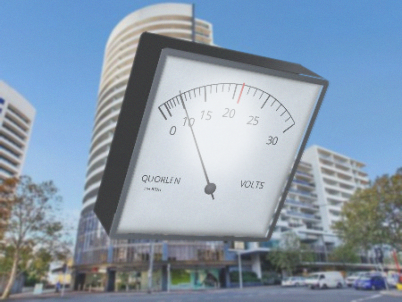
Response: 10 V
